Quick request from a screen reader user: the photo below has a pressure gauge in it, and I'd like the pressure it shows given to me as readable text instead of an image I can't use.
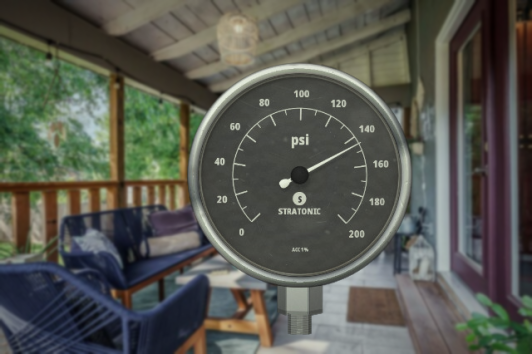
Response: 145 psi
